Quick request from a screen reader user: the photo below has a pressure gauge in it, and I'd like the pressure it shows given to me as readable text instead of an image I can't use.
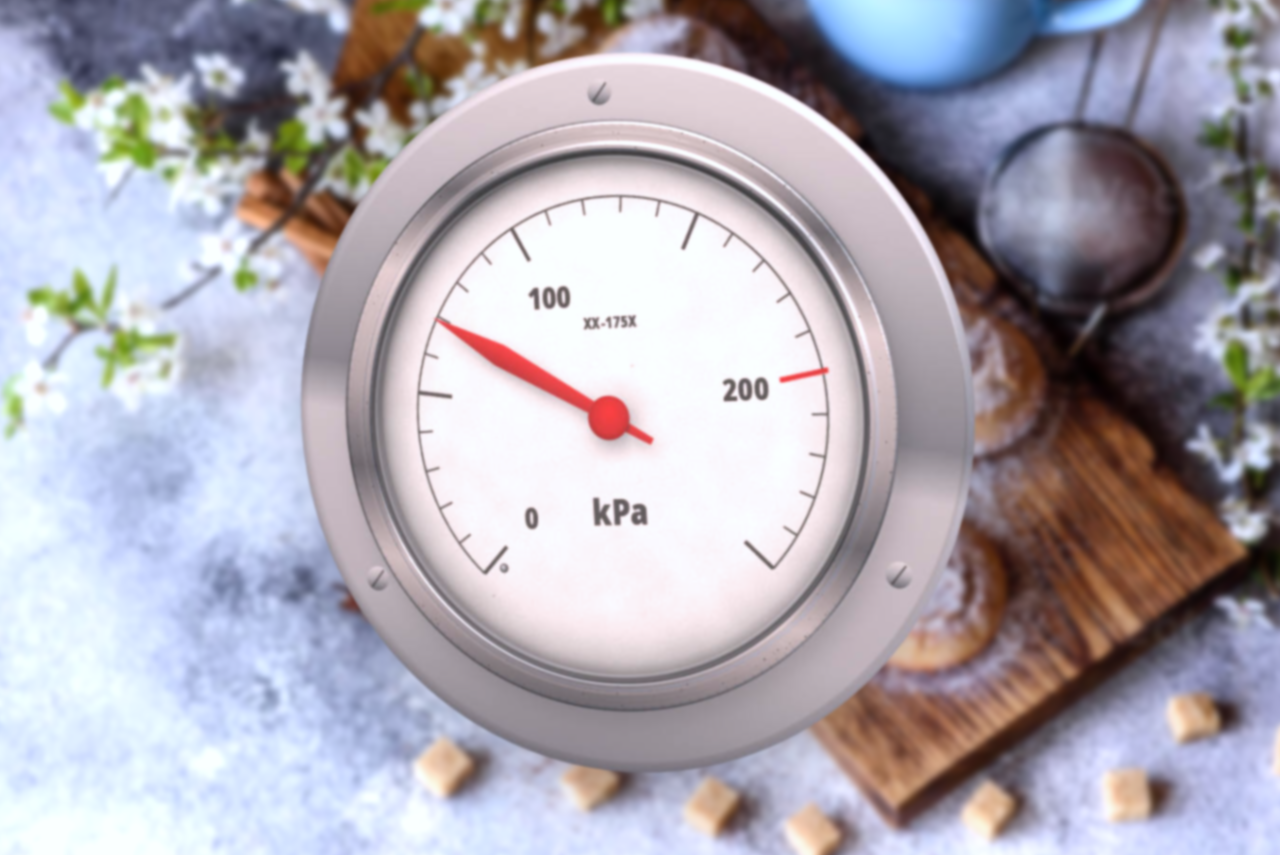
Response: 70 kPa
